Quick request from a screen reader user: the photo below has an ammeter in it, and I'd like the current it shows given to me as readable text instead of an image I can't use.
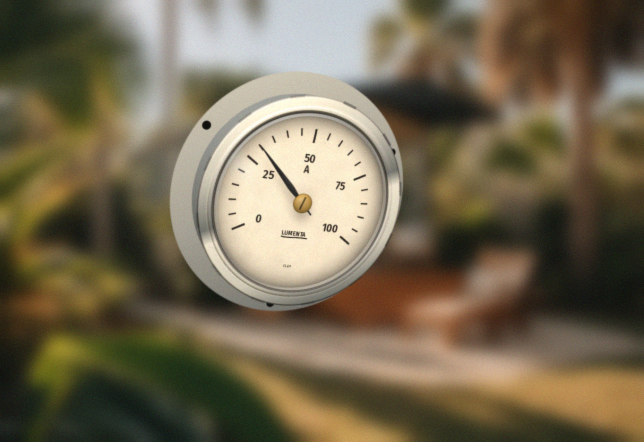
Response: 30 A
